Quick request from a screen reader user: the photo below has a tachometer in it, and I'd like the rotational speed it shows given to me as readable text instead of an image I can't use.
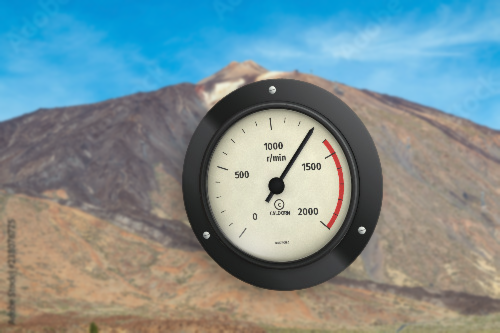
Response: 1300 rpm
